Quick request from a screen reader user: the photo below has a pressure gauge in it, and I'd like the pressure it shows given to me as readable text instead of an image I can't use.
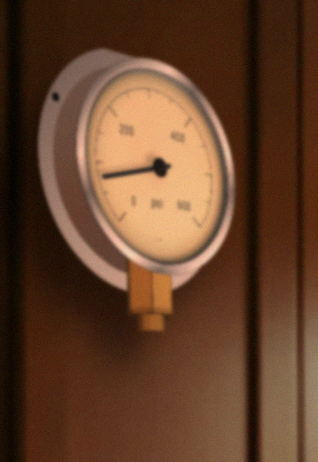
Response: 75 psi
